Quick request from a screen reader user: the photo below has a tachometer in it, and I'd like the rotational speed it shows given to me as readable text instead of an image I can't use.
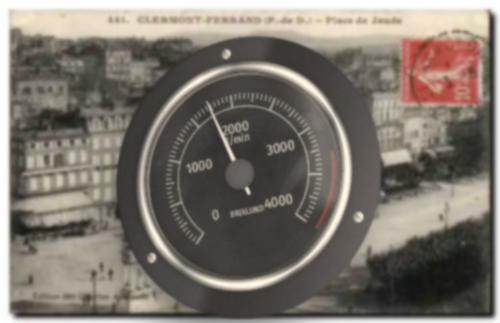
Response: 1750 rpm
